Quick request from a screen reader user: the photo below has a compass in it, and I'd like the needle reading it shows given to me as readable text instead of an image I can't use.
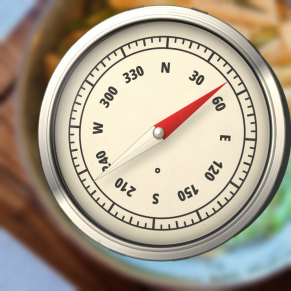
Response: 50 °
